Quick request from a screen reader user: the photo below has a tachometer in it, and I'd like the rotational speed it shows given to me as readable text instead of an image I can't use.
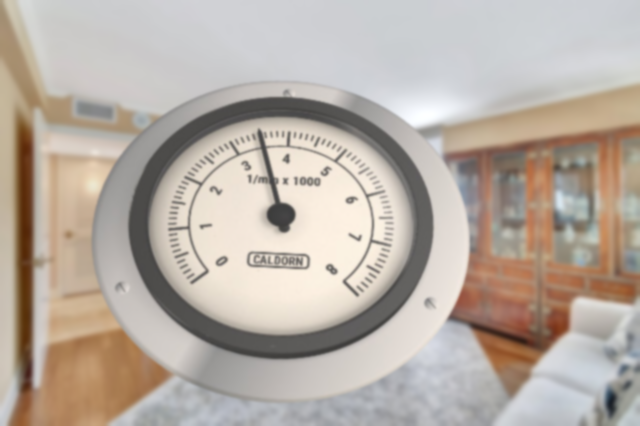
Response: 3500 rpm
